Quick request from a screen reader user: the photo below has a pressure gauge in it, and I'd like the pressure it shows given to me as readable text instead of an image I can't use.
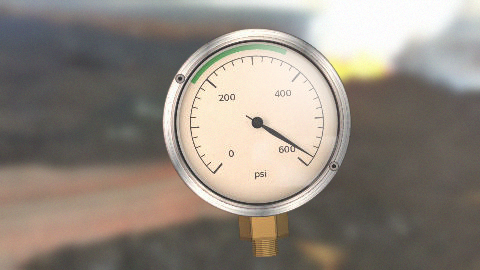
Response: 580 psi
